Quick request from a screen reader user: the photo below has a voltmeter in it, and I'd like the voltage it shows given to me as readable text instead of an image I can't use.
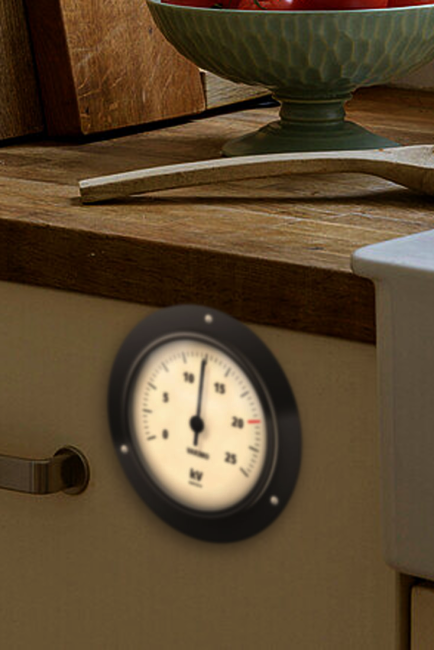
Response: 12.5 kV
